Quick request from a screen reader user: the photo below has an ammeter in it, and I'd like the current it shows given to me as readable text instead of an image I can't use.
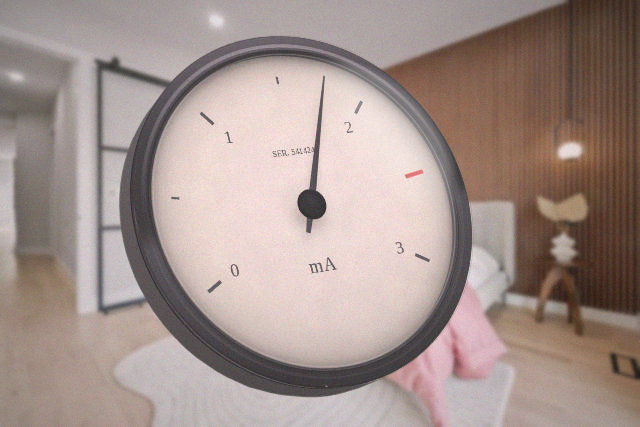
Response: 1.75 mA
